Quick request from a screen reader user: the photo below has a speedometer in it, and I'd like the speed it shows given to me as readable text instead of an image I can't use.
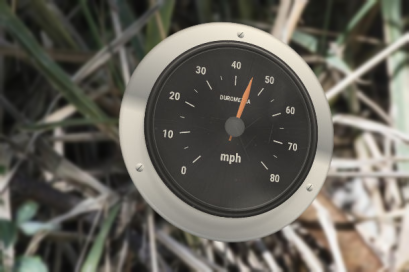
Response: 45 mph
